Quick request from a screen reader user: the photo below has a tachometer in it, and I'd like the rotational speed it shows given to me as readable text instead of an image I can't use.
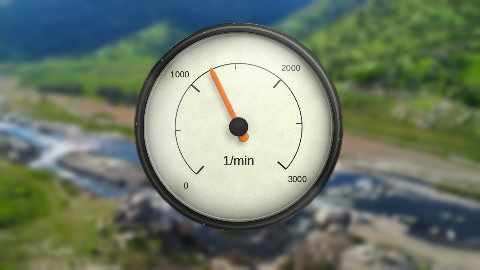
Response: 1250 rpm
